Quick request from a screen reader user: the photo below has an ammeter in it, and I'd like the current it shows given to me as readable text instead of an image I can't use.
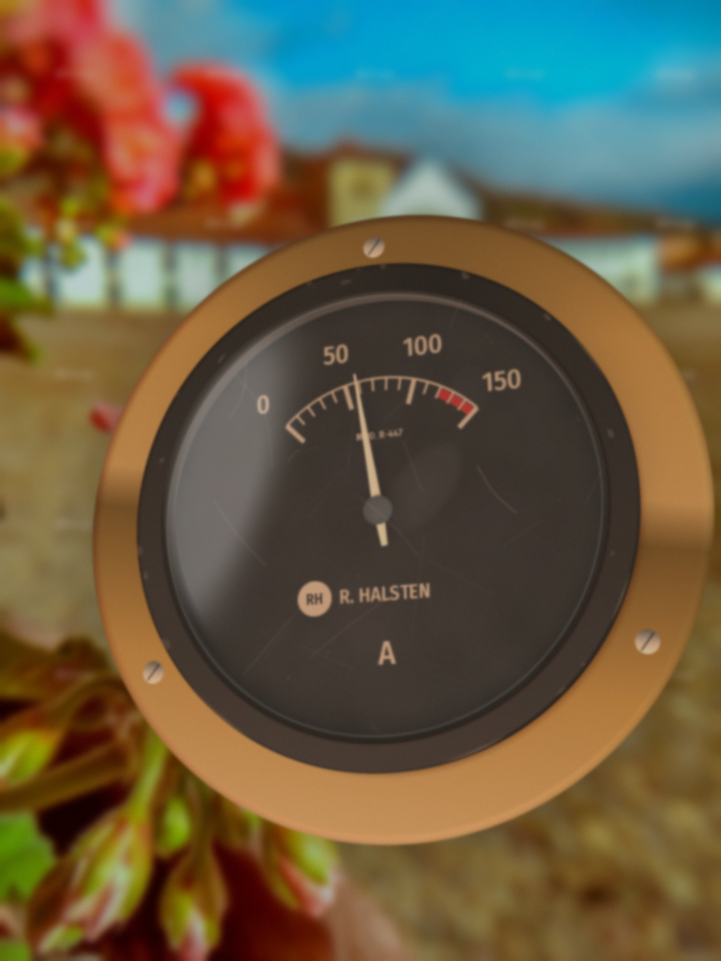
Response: 60 A
